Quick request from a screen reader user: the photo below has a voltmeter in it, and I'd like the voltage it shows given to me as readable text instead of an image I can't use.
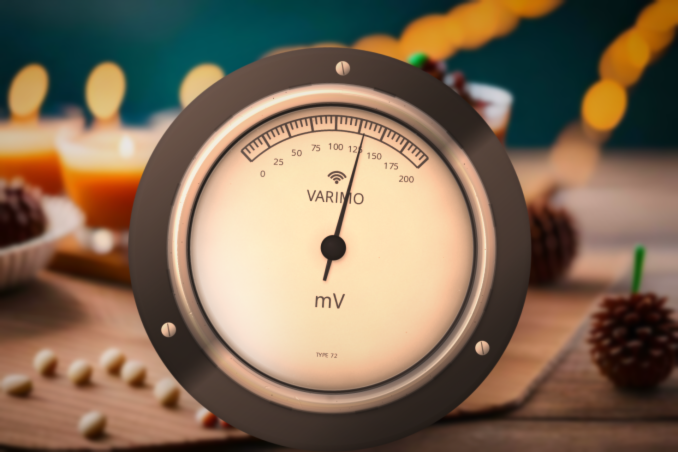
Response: 130 mV
